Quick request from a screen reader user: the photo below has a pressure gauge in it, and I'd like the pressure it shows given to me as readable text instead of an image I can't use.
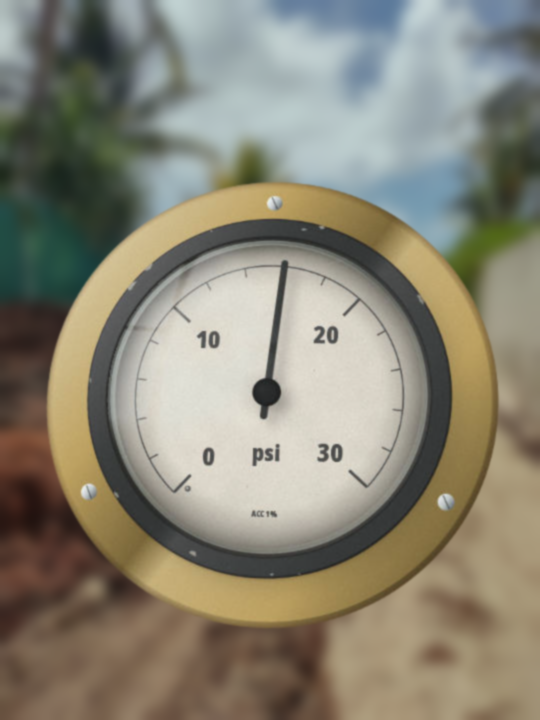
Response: 16 psi
